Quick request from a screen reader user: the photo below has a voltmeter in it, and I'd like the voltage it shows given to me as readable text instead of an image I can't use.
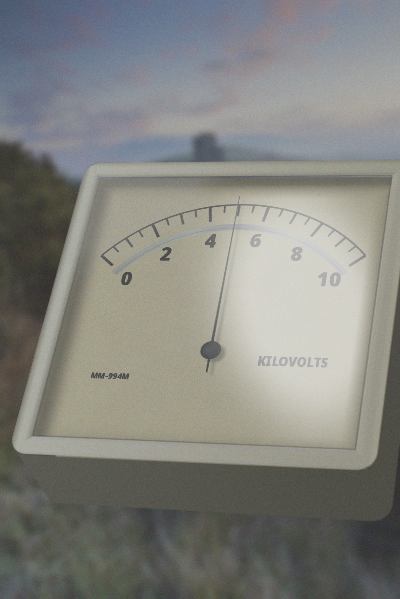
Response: 5 kV
